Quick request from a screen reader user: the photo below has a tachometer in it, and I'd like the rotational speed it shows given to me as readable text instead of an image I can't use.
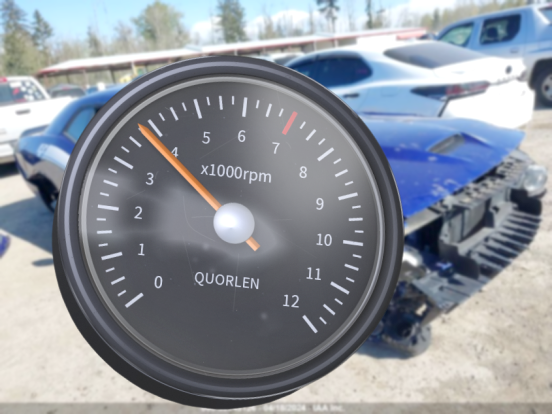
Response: 3750 rpm
